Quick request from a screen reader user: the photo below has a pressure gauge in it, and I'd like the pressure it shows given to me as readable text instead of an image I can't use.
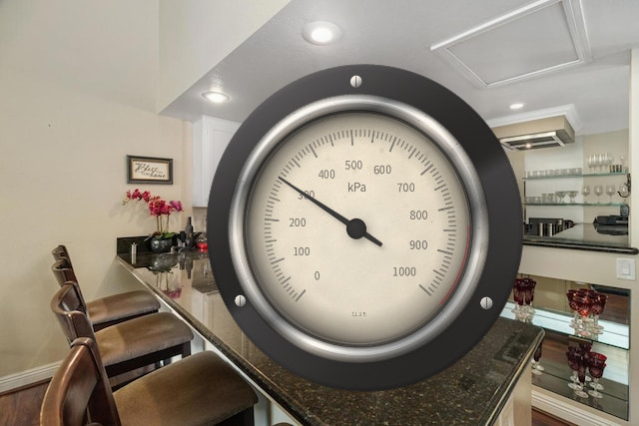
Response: 300 kPa
